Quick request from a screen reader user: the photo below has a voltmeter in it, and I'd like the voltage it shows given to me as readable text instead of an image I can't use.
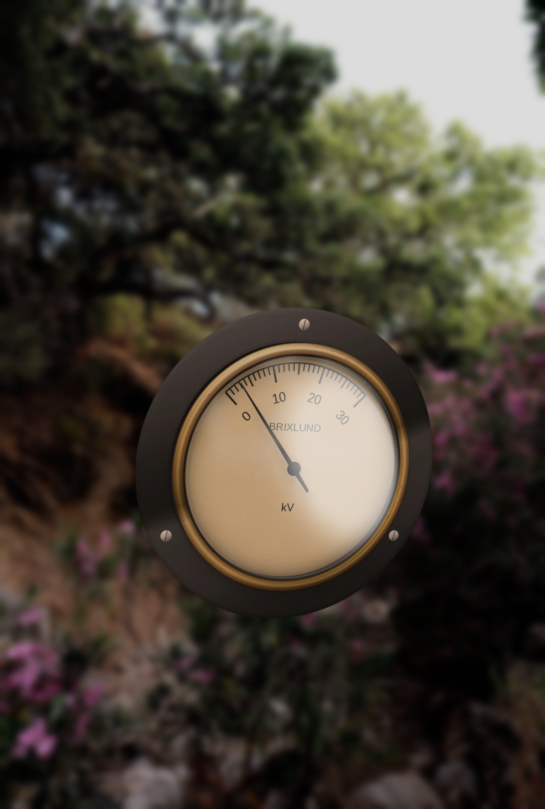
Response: 3 kV
